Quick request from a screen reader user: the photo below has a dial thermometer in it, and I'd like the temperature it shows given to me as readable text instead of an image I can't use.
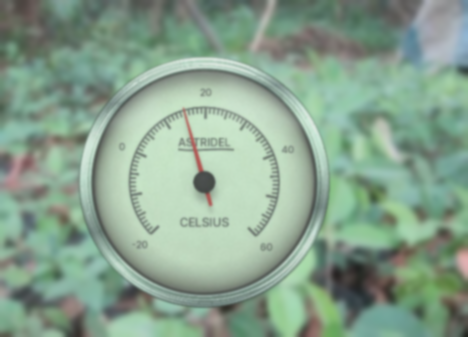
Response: 15 °C
